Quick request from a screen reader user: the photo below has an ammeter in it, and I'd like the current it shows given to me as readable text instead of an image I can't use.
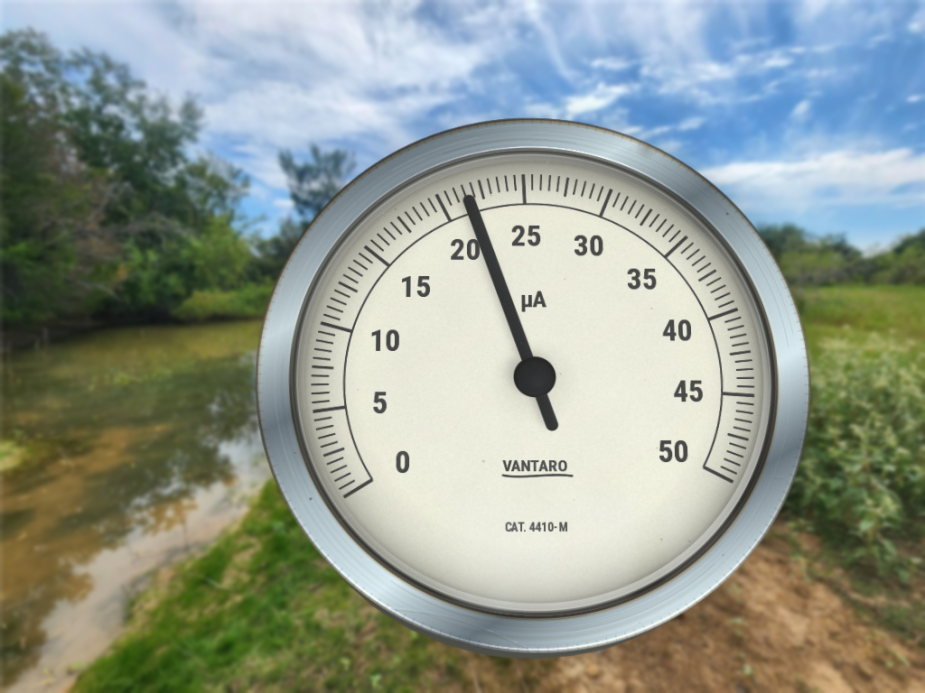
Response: 21.5 µA
